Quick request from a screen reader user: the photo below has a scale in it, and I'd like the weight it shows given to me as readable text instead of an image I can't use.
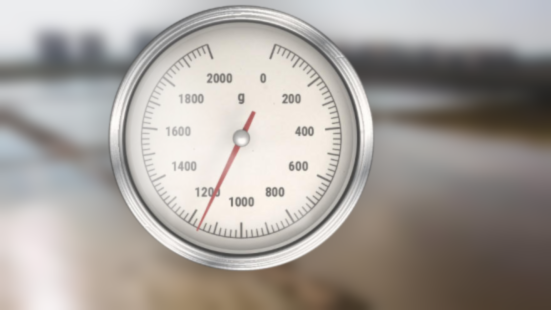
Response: 1160 g
